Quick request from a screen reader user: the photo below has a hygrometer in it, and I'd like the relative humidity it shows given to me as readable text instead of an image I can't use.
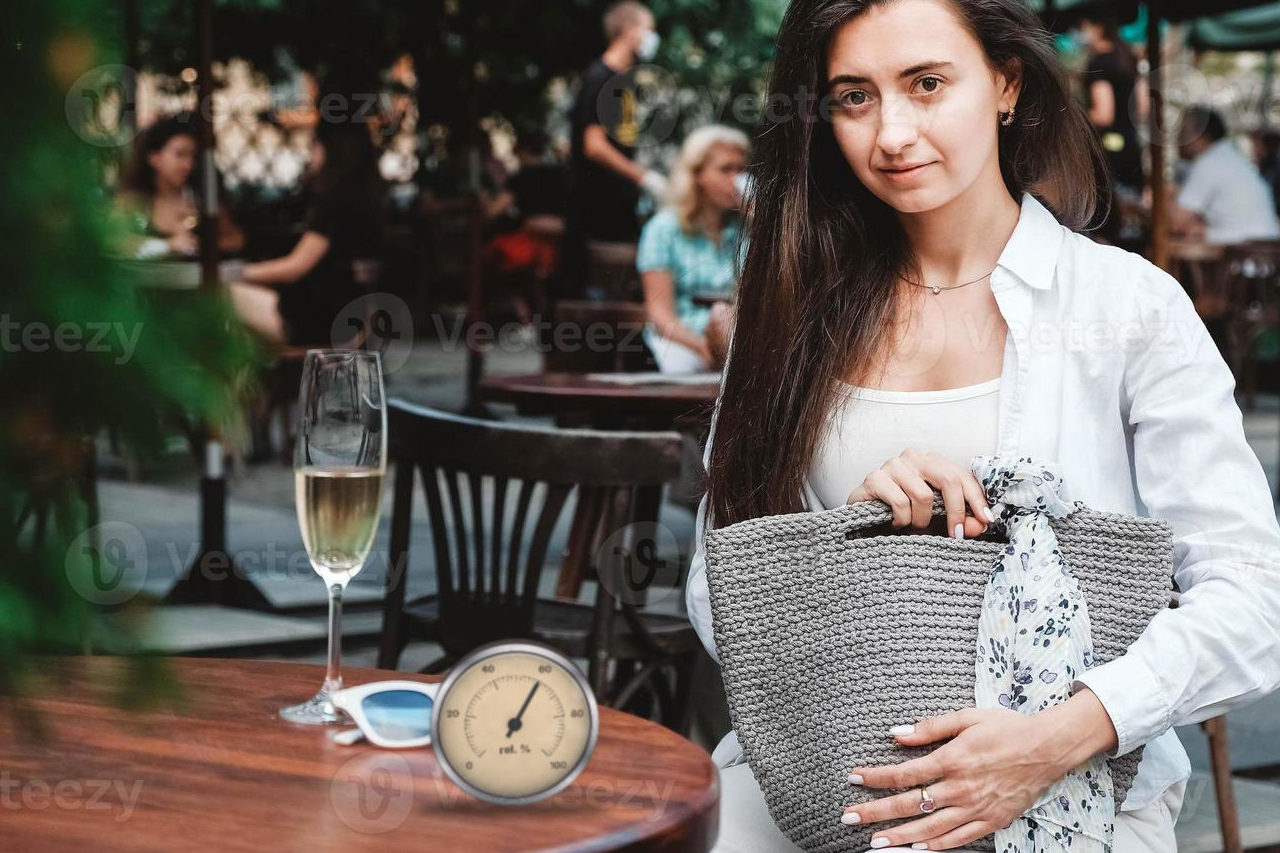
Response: 60 %
